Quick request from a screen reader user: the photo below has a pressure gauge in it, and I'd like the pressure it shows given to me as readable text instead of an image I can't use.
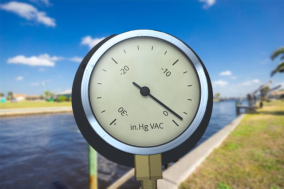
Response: -1 inHg
